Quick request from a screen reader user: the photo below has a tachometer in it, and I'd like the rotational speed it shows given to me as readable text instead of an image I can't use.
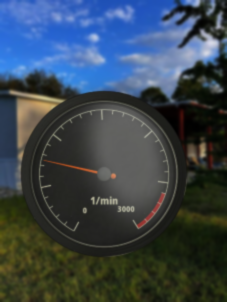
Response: 750 rpm
